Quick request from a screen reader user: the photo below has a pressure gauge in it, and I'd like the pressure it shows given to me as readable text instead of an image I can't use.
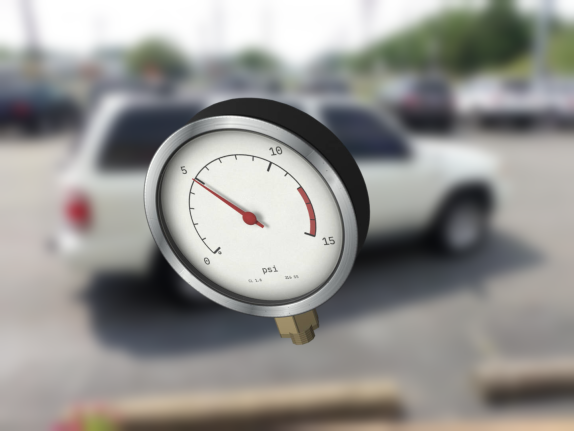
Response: 5 psi
